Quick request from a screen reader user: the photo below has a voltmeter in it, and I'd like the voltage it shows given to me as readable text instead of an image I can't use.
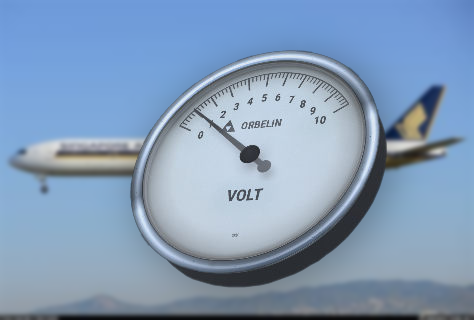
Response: 1 V
